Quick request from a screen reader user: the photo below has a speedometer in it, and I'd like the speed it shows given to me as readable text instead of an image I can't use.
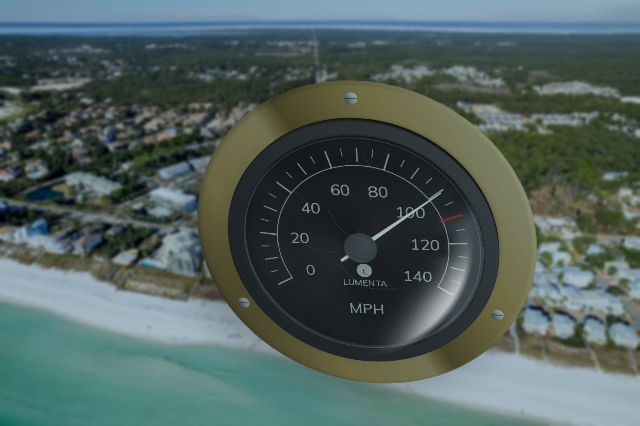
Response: 100 mph
